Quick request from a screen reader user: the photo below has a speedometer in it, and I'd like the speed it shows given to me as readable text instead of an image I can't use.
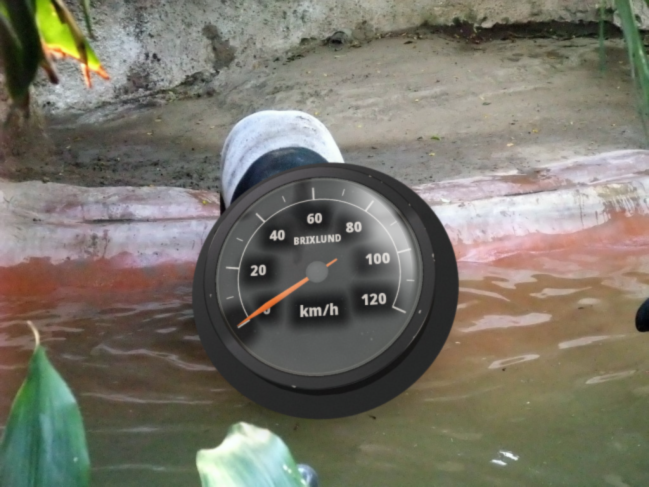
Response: 0 km/h
